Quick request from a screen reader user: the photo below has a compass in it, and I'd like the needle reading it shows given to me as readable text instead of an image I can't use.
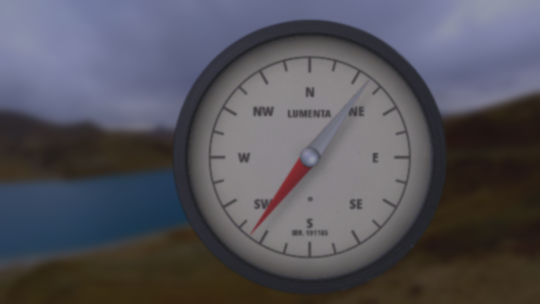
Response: 217.5 °
